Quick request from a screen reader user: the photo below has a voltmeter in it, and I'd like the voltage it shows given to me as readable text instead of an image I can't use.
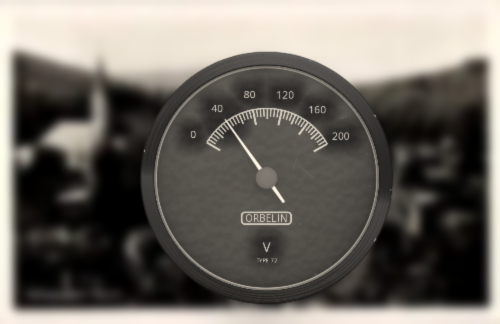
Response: 40 V
